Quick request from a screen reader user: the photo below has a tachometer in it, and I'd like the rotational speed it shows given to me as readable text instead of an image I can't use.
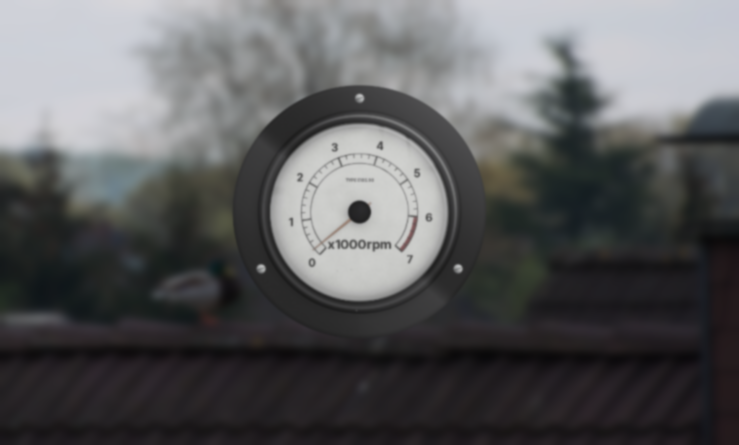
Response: 200 rpm
